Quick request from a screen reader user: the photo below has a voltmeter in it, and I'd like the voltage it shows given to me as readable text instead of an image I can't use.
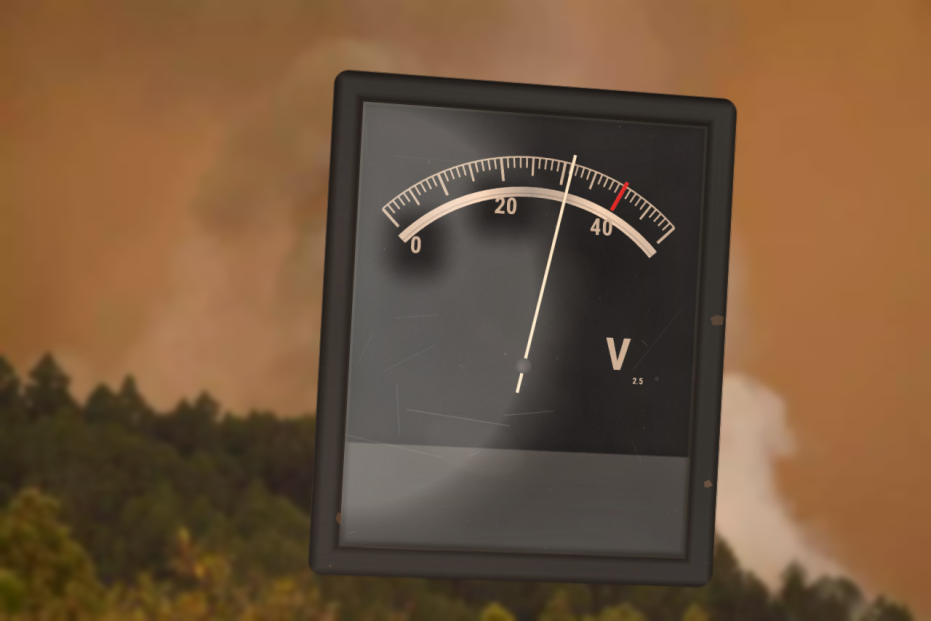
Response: 31 V
